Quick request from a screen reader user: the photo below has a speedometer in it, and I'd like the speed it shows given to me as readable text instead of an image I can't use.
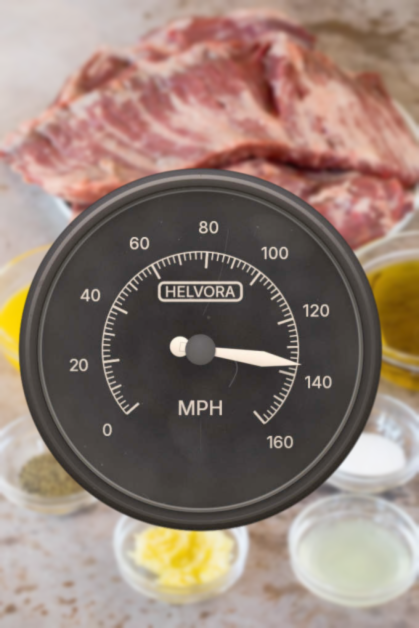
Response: 136 mph
